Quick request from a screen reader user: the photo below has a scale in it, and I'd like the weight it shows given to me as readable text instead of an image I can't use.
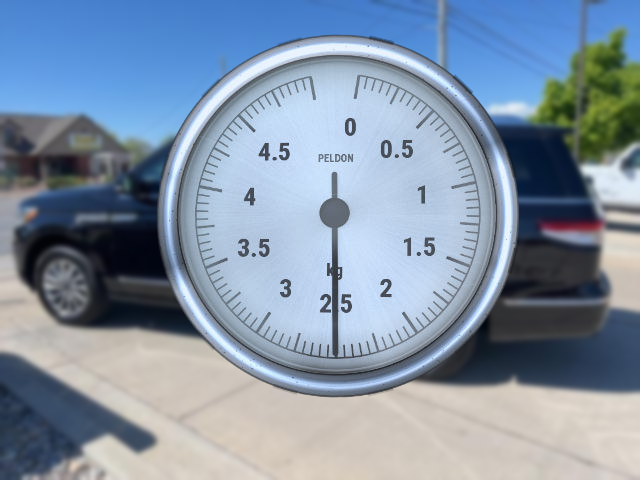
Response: 2.5 kg
